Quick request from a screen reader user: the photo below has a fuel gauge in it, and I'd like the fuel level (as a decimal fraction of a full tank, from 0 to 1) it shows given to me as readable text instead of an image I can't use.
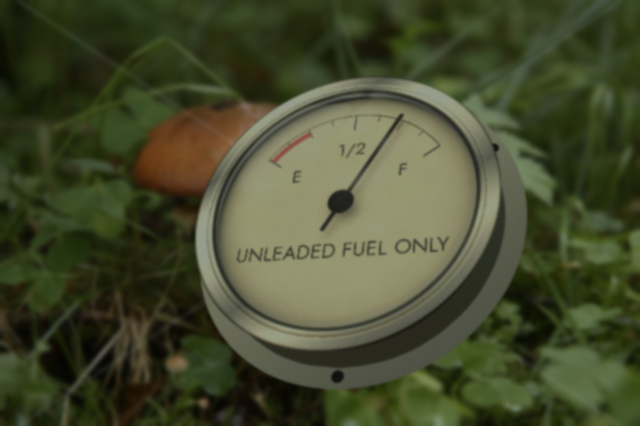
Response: 0.75
